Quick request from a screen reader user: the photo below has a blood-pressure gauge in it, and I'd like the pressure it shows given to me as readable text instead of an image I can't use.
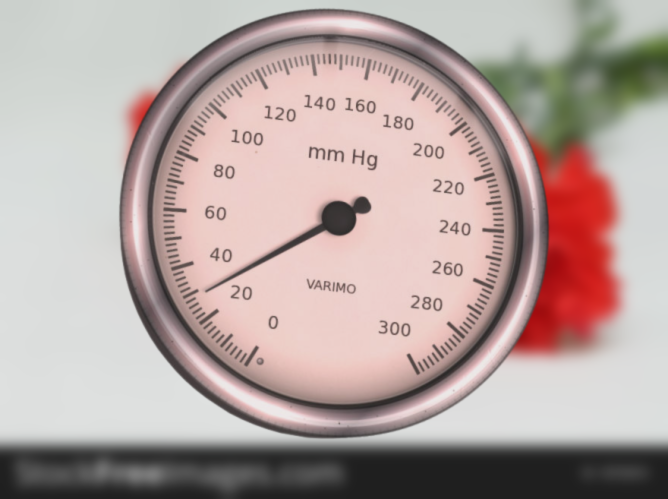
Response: 28 mmHg
